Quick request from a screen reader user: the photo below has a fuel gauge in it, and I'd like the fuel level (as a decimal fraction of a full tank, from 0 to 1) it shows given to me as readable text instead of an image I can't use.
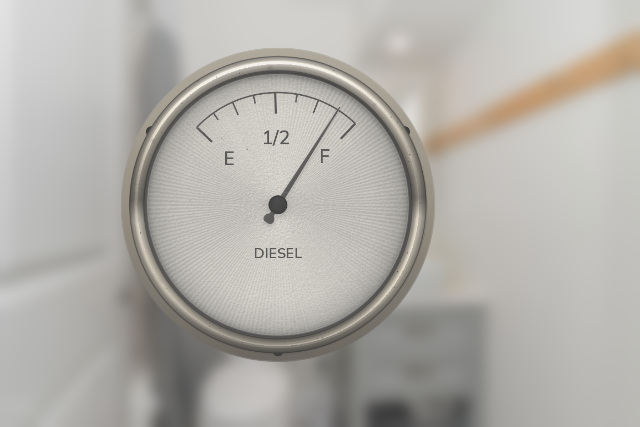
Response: 0.875
